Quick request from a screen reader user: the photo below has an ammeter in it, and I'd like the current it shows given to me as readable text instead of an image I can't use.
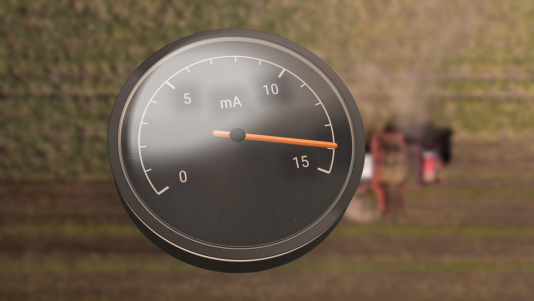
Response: 14 mA
